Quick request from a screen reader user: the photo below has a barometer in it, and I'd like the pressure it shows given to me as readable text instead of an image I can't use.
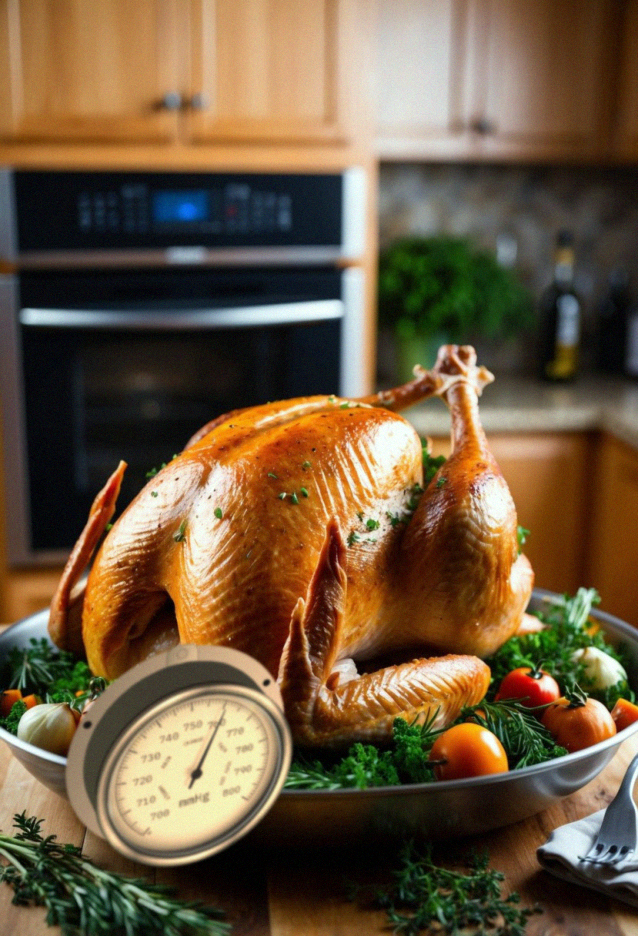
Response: 760 mmHg
